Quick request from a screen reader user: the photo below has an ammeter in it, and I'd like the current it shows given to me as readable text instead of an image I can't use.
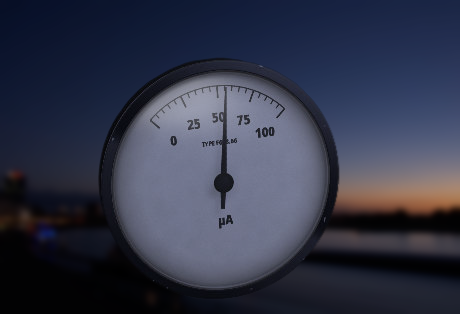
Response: 55 µA
